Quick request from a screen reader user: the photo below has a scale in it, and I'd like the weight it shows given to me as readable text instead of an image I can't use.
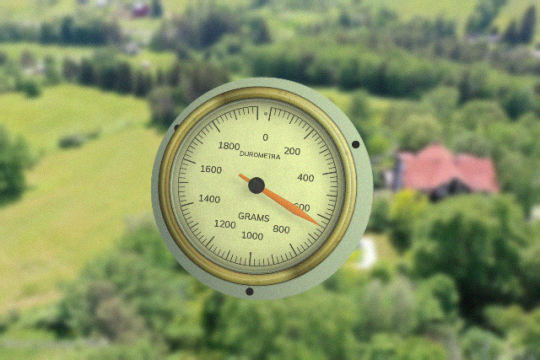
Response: 640 g
